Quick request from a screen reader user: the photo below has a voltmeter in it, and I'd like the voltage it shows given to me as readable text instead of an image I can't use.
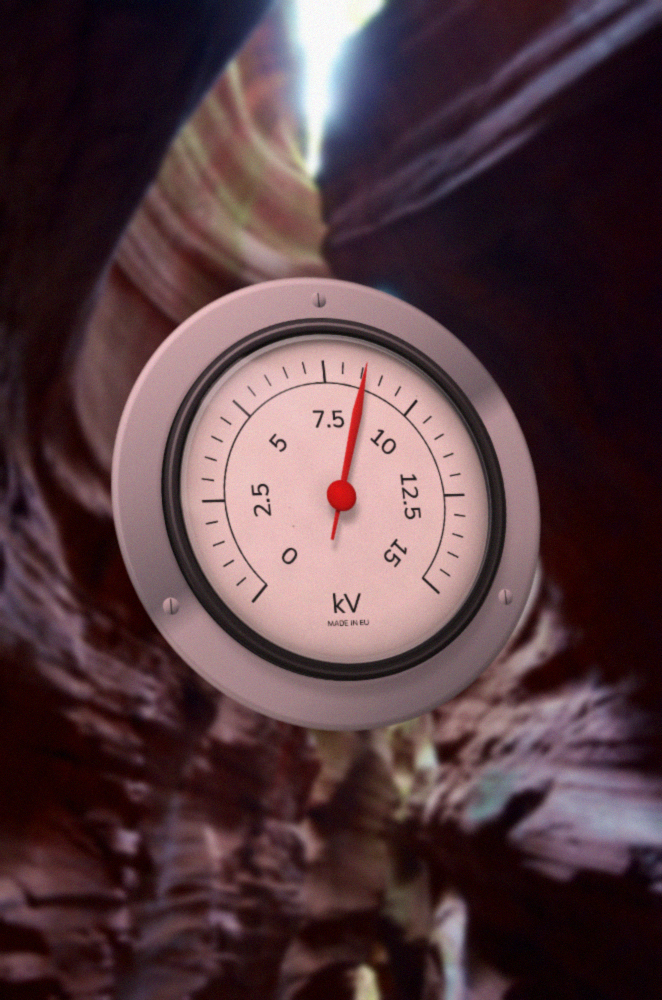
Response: 8.5 kV
